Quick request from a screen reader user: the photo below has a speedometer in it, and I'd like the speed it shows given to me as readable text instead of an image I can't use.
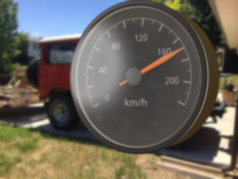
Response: 170 km/h
